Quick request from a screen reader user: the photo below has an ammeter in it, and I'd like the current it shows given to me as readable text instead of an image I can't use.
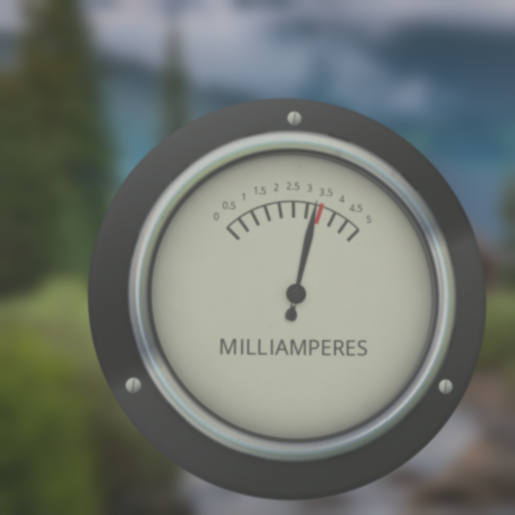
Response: 3.25 mA
